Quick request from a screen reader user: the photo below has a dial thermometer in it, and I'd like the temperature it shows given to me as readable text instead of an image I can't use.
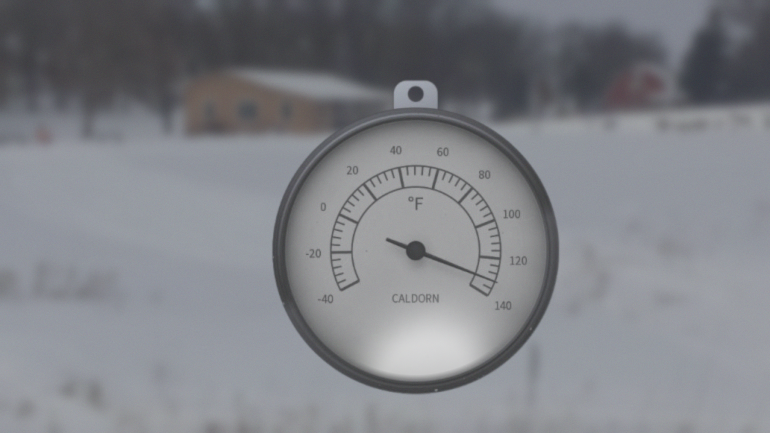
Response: 132 °F
